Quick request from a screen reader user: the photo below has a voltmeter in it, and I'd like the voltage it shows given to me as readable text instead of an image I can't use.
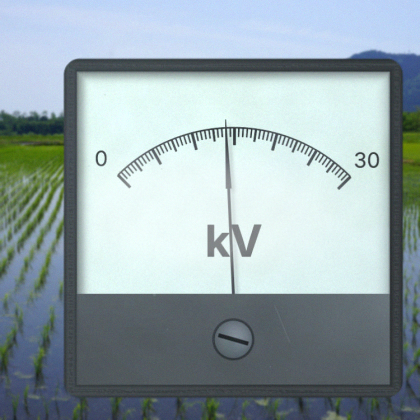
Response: 14 kV
